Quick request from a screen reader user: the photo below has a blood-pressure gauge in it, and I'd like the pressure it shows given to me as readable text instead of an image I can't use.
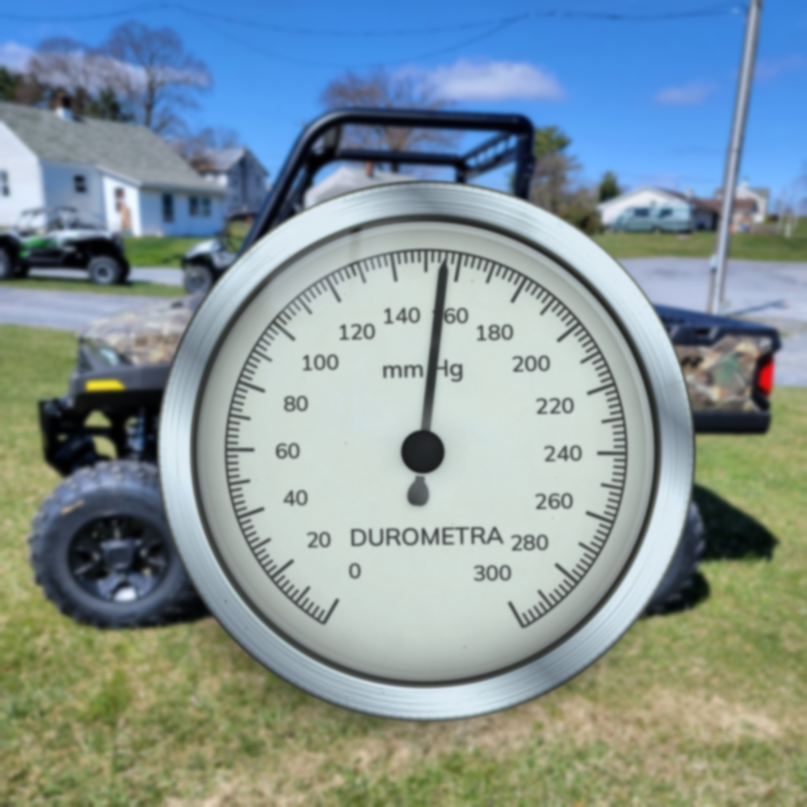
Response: 156 mmHg
